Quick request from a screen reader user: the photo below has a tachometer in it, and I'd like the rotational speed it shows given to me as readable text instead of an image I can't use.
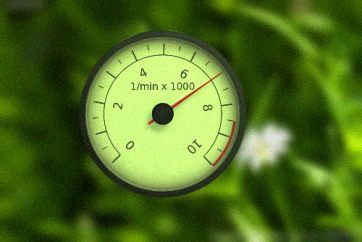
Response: 7000 rpm
